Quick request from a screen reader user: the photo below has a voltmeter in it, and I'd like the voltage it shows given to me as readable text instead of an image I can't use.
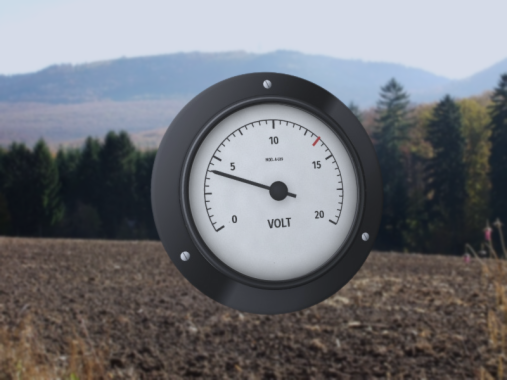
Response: 4 V
